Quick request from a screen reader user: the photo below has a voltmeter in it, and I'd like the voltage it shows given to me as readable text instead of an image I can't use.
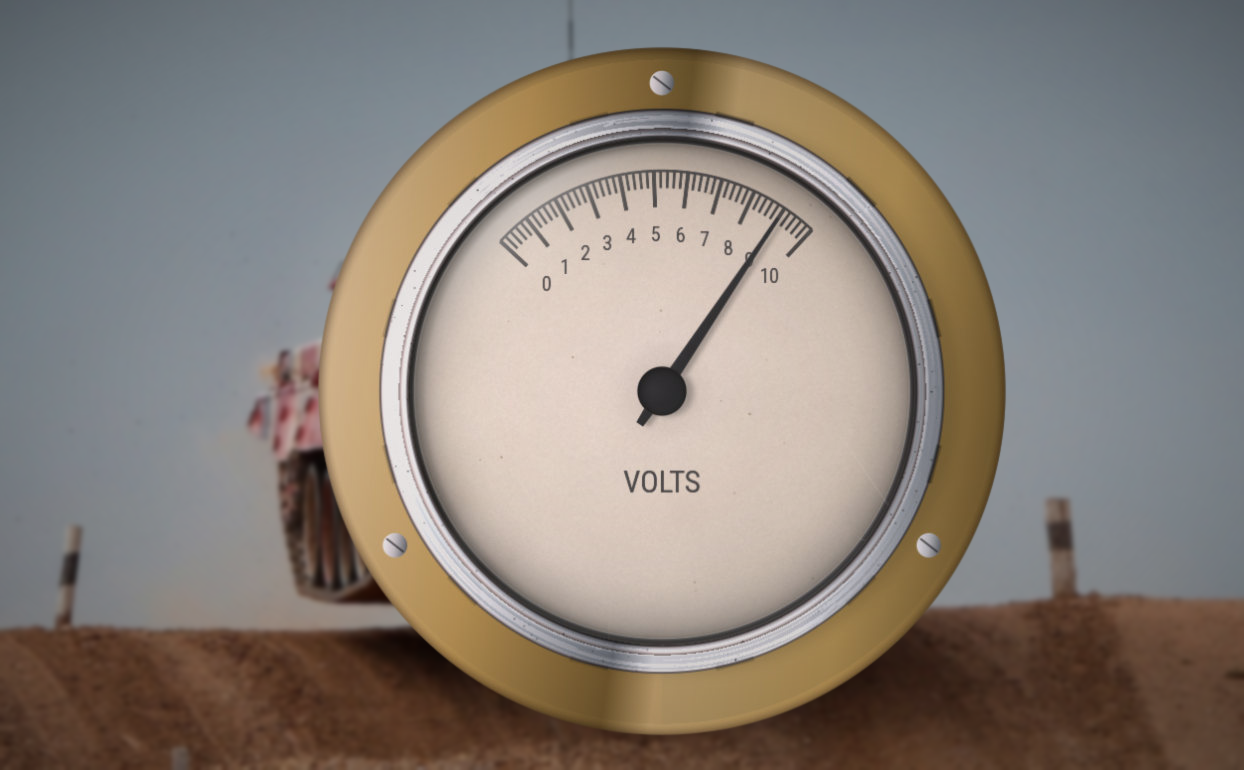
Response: 9 V
